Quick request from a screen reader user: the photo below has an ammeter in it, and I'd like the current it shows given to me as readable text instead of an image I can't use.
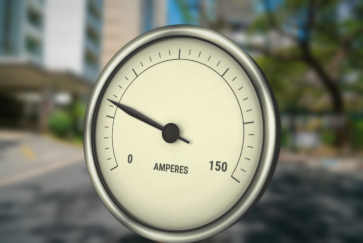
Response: 32.5 A
